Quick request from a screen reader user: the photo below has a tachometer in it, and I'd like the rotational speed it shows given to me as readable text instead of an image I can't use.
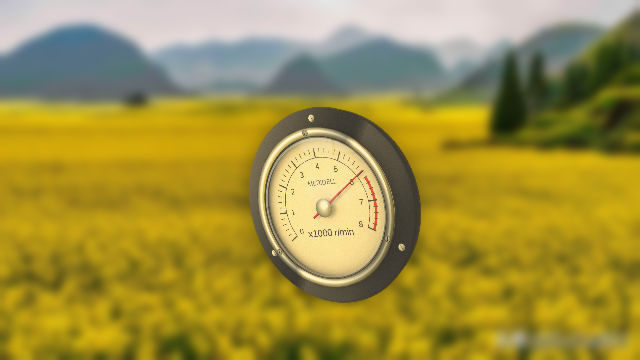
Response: 6000 rpm
